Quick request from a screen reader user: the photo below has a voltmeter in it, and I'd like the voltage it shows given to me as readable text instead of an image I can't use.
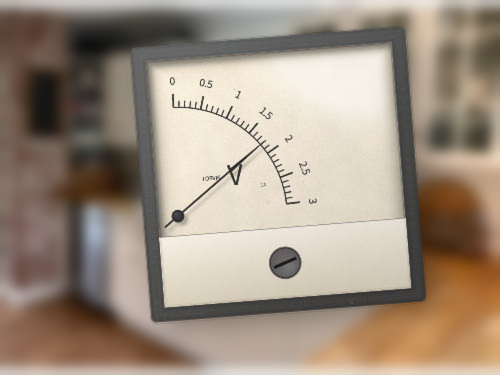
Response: 1.8 V
